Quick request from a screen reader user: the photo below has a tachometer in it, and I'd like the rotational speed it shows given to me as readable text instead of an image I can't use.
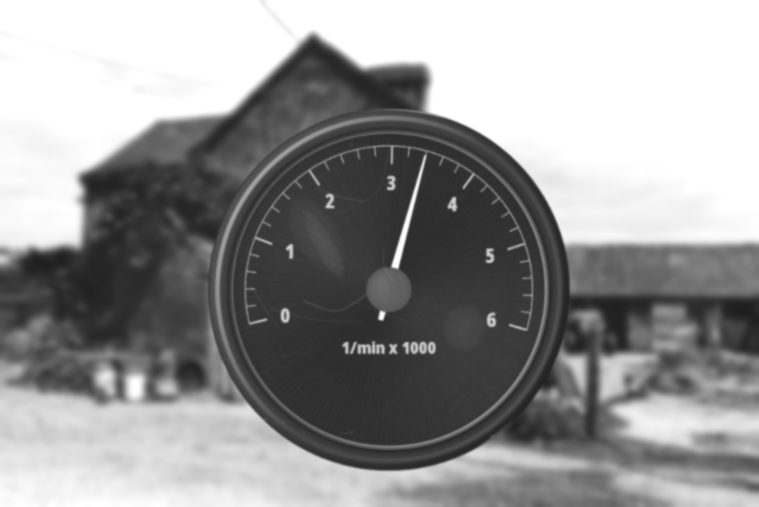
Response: 3400 rpm
